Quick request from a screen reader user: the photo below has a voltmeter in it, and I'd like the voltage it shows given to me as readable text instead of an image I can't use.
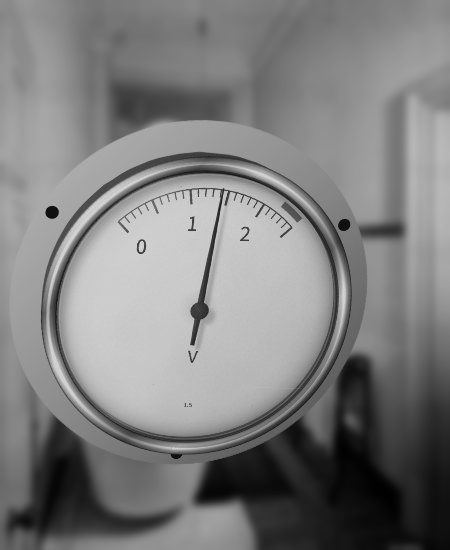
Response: 1.4 V
